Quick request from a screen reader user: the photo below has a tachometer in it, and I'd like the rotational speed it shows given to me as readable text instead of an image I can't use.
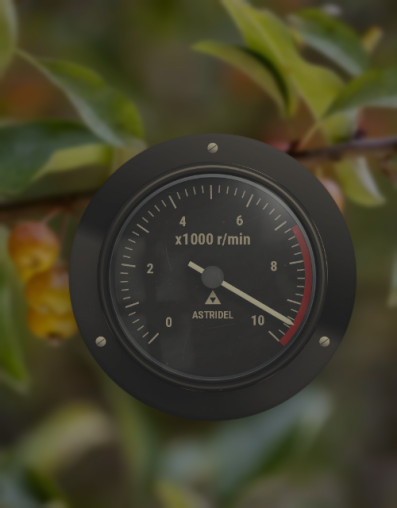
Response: 9500 rpm
